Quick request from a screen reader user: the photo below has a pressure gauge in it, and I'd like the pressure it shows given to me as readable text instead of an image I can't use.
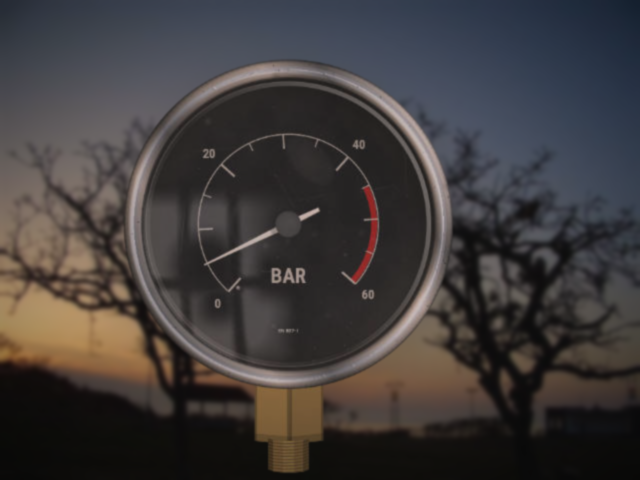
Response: 5 bar
